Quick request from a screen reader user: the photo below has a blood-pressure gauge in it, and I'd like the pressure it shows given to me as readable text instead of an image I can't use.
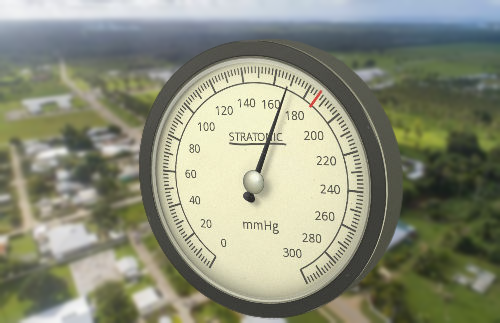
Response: 170 mmHg
